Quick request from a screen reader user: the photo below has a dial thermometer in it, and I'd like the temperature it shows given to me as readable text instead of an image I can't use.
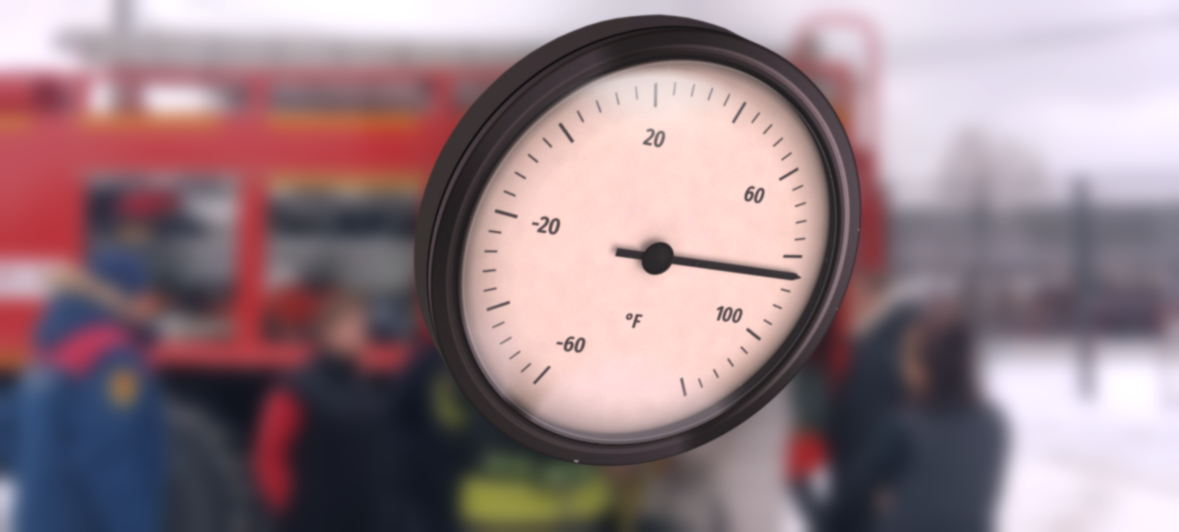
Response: 84 °F
